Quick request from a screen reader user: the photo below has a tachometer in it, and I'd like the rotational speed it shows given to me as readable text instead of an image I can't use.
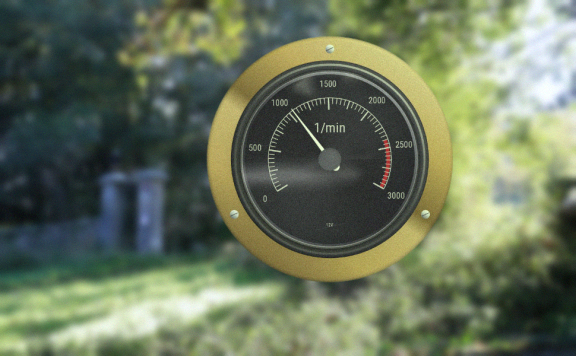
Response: 1050 rpm
